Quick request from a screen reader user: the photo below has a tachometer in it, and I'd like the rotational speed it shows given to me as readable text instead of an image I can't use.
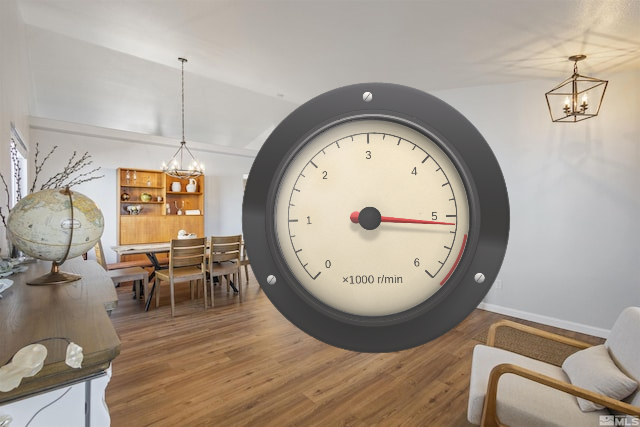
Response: 5125 rpm
